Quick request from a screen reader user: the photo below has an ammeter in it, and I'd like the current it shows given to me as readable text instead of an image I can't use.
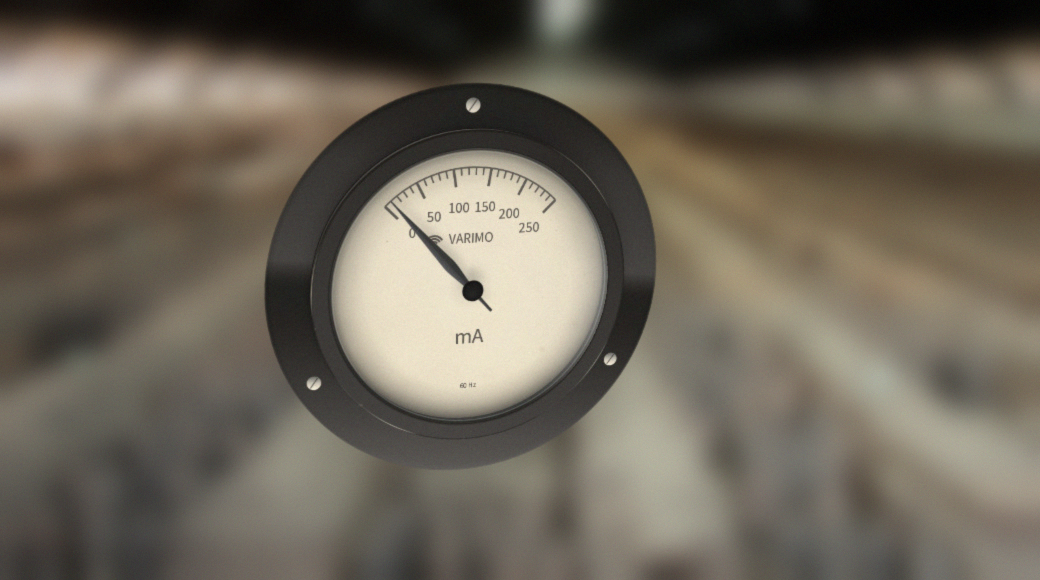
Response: 10 mA
